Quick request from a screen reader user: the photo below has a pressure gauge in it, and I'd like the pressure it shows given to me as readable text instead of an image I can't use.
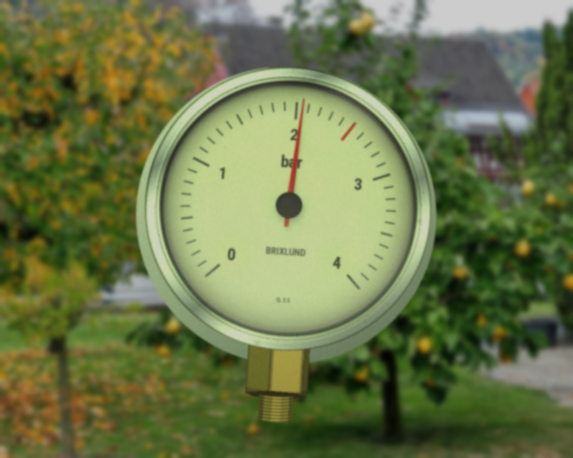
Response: 2.05 bar
